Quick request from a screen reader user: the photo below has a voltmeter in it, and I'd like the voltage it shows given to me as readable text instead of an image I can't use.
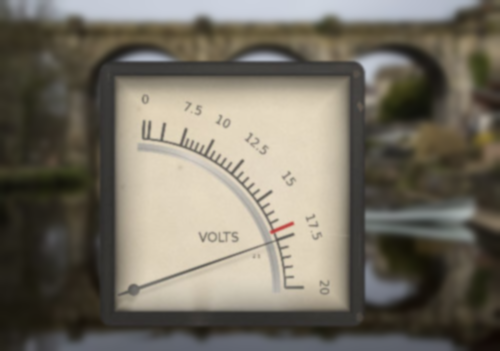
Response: 17.5 V
